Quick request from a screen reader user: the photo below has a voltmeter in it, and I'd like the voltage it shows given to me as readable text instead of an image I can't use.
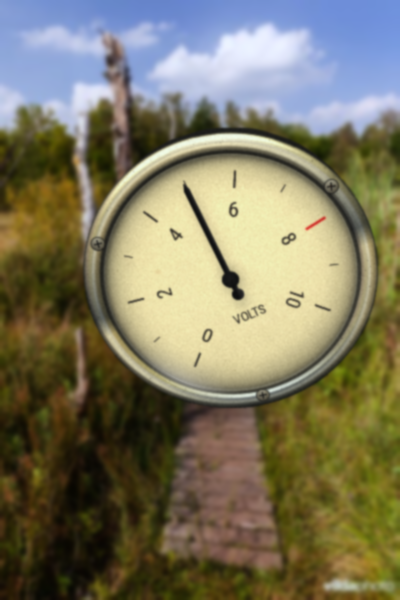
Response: 5 V
